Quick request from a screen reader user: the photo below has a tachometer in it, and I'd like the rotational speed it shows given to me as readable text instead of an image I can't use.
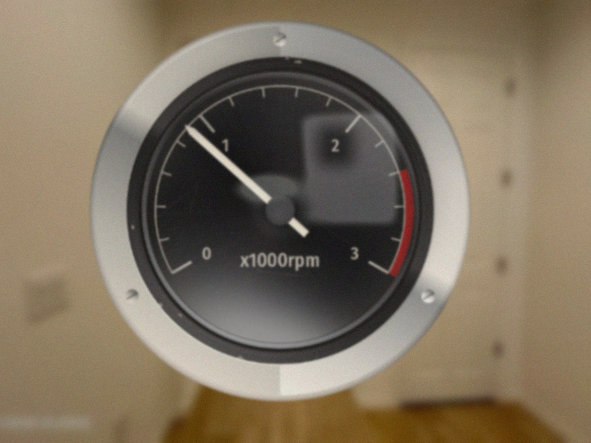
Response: 900 rpm
